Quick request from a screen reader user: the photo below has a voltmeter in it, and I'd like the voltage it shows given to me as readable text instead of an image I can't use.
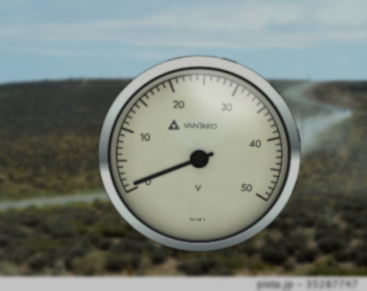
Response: 1 V
